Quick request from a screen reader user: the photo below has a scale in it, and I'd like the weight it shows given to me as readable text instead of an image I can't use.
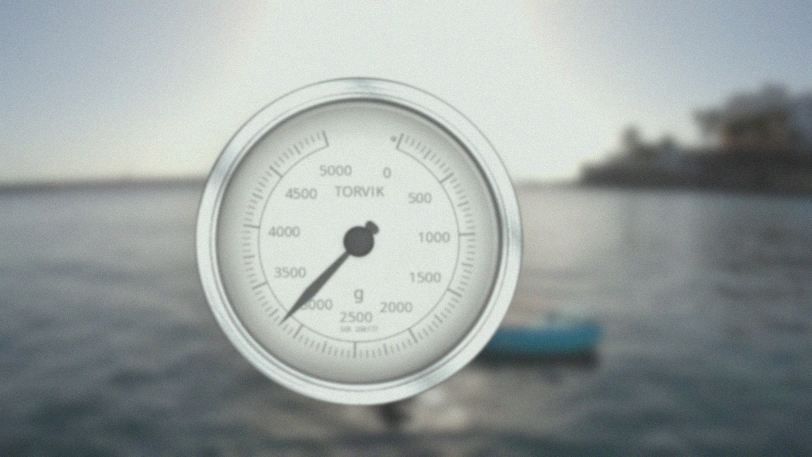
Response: 3150 g
